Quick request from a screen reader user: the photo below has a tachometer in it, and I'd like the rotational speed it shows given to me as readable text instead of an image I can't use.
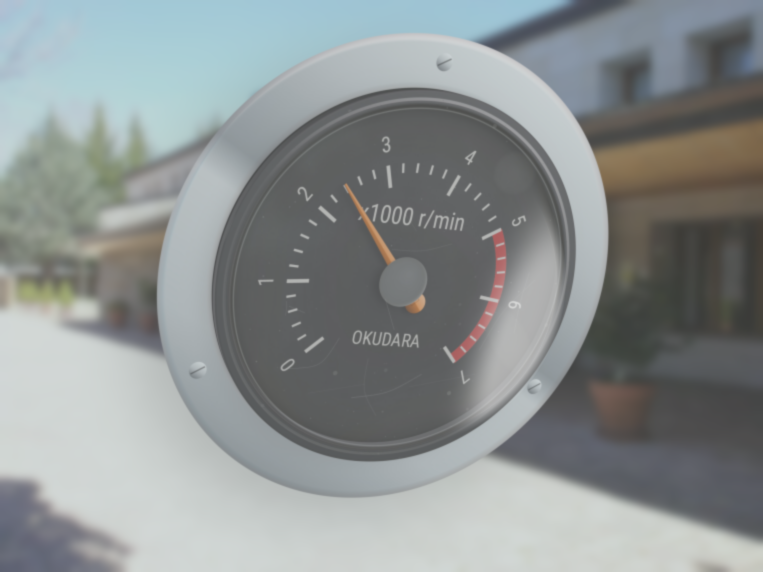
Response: 2400 rpm
